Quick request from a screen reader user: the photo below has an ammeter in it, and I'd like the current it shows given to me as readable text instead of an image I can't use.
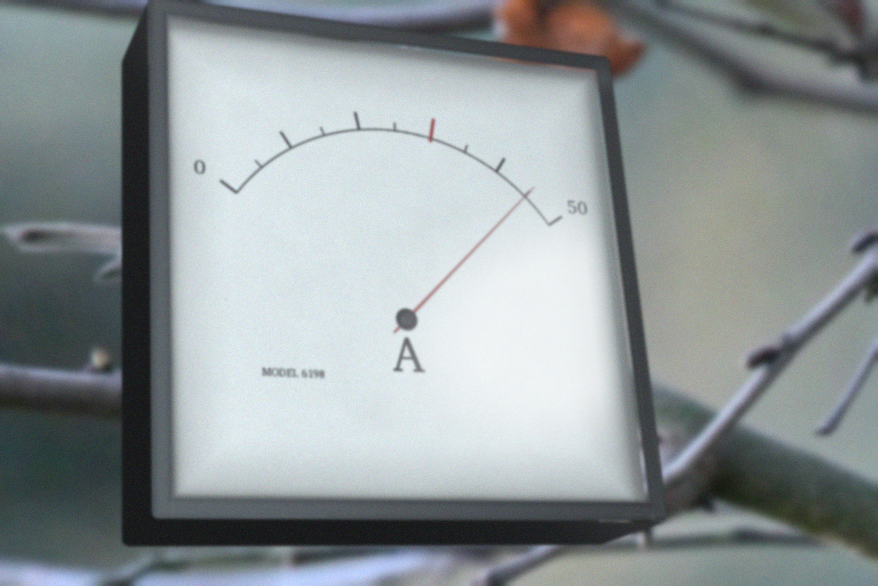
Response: 45 A
